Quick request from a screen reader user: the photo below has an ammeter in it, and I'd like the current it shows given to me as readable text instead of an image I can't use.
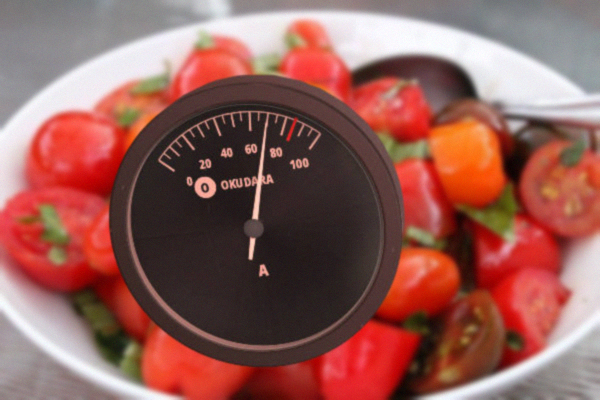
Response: 70 A
